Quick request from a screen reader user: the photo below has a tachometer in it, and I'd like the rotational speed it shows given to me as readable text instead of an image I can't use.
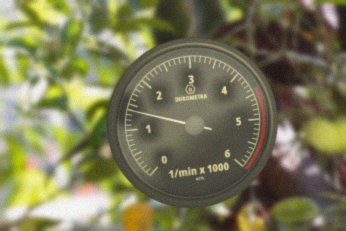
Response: 1400 rpm
